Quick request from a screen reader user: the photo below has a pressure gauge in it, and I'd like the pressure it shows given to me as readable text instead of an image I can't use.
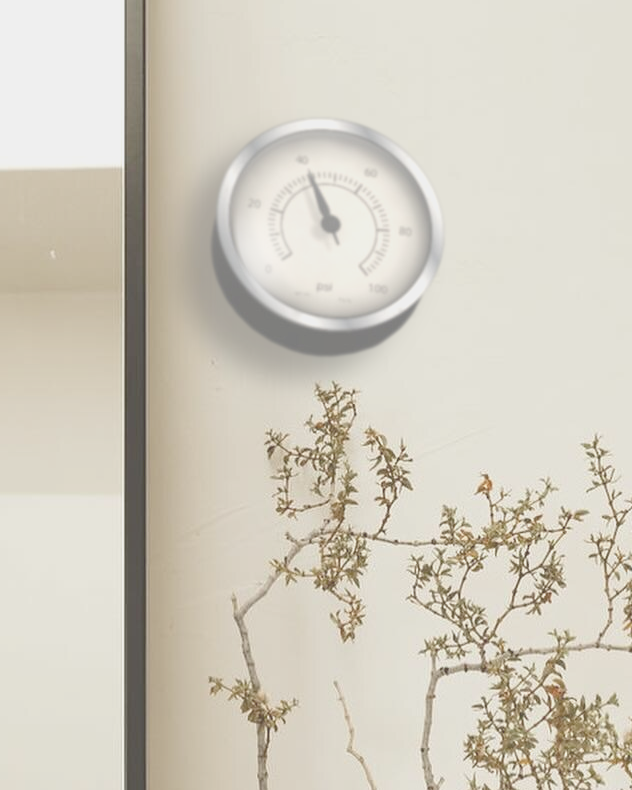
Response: 40 psi
